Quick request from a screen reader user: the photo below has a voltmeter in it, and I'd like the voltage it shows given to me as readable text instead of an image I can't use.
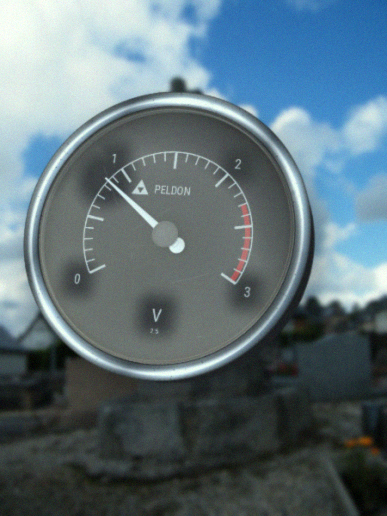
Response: 0.85 V
